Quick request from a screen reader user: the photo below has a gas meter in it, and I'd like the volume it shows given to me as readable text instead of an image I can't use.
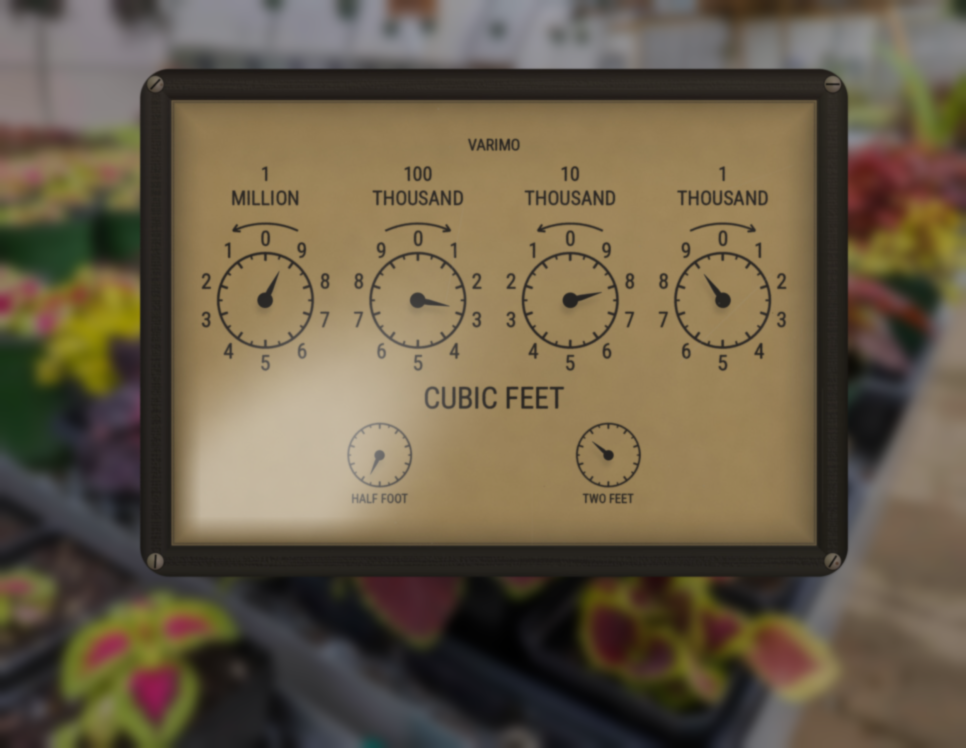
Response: 927900 ft³
